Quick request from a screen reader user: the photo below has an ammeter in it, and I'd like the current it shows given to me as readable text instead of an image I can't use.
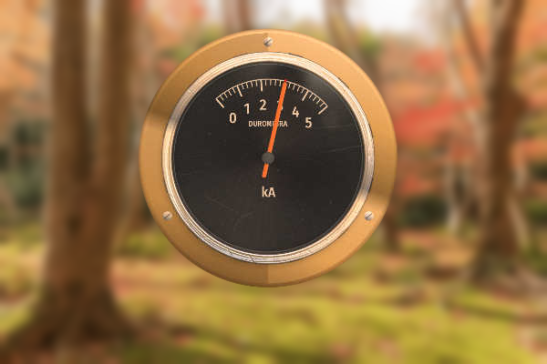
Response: 3 kA
